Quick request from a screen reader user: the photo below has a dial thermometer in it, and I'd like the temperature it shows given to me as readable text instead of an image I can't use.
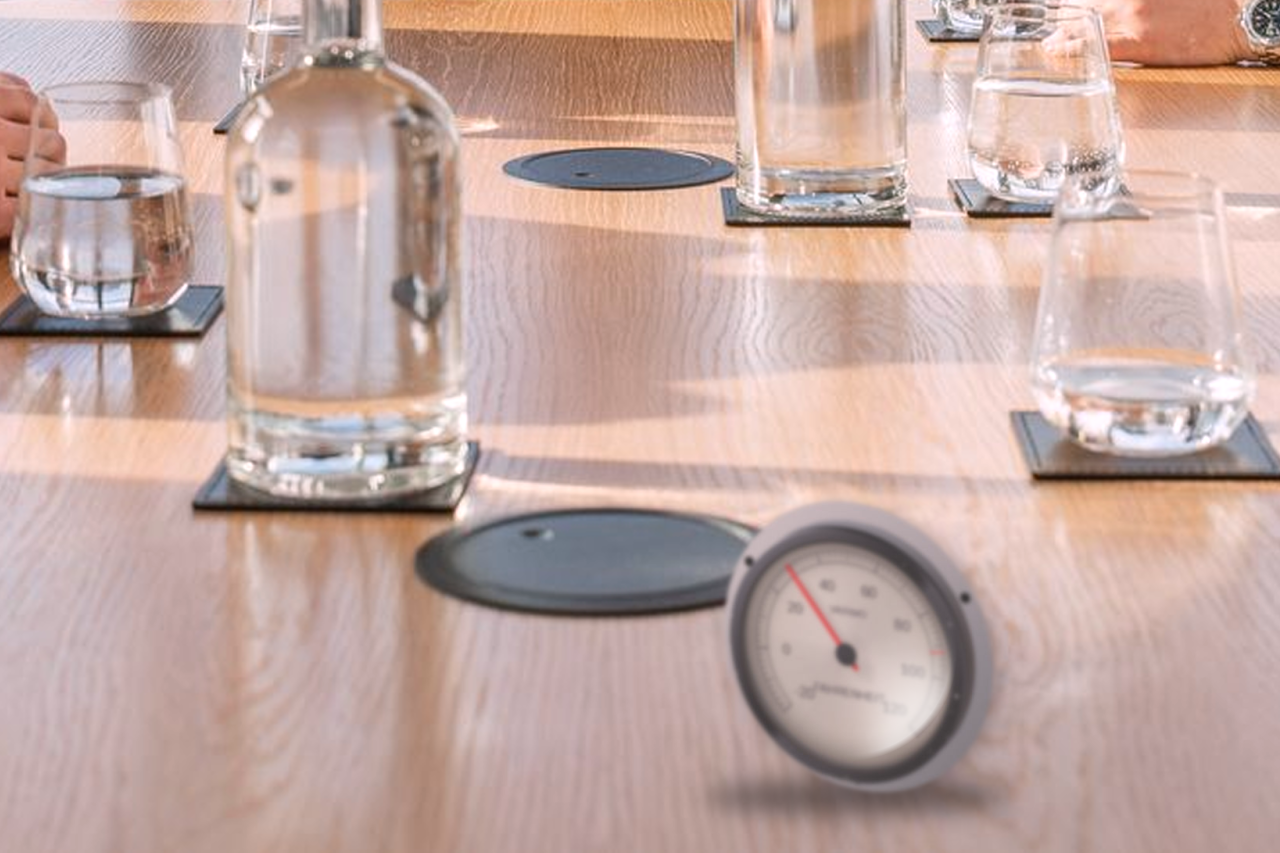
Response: 30 °F
